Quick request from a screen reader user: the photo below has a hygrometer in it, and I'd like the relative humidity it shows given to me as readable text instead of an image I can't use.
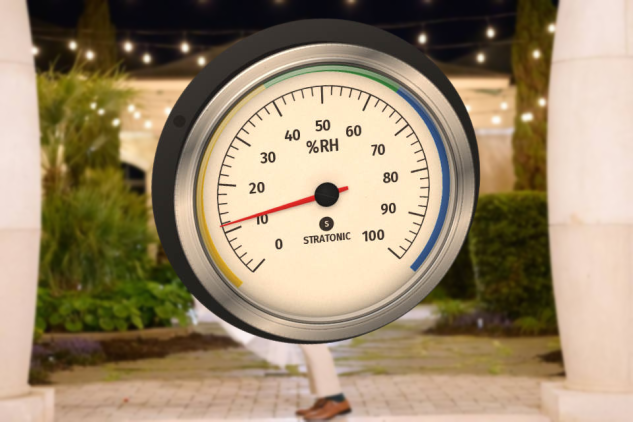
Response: 12 %
